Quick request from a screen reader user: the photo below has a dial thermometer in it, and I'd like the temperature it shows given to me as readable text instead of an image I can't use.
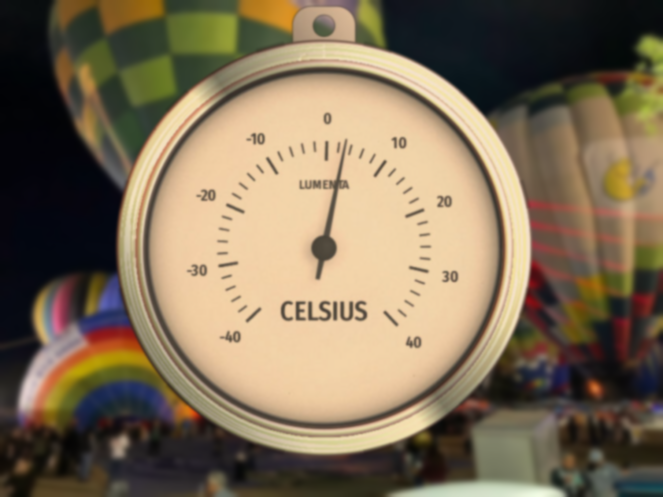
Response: 3 °C
